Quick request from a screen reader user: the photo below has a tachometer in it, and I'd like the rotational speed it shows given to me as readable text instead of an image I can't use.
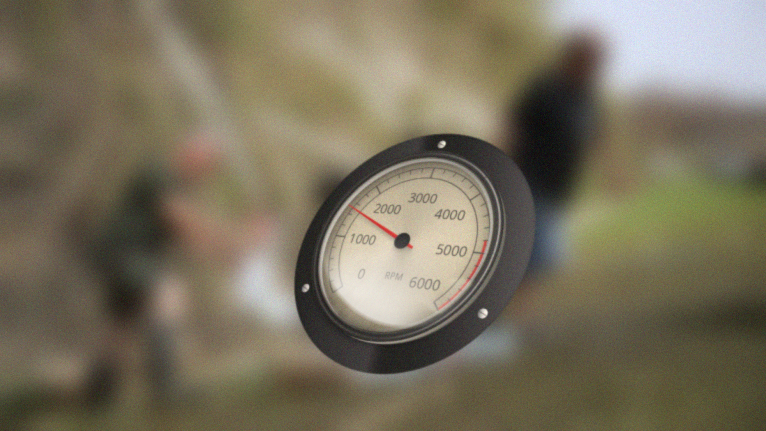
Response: 1500 rpm
